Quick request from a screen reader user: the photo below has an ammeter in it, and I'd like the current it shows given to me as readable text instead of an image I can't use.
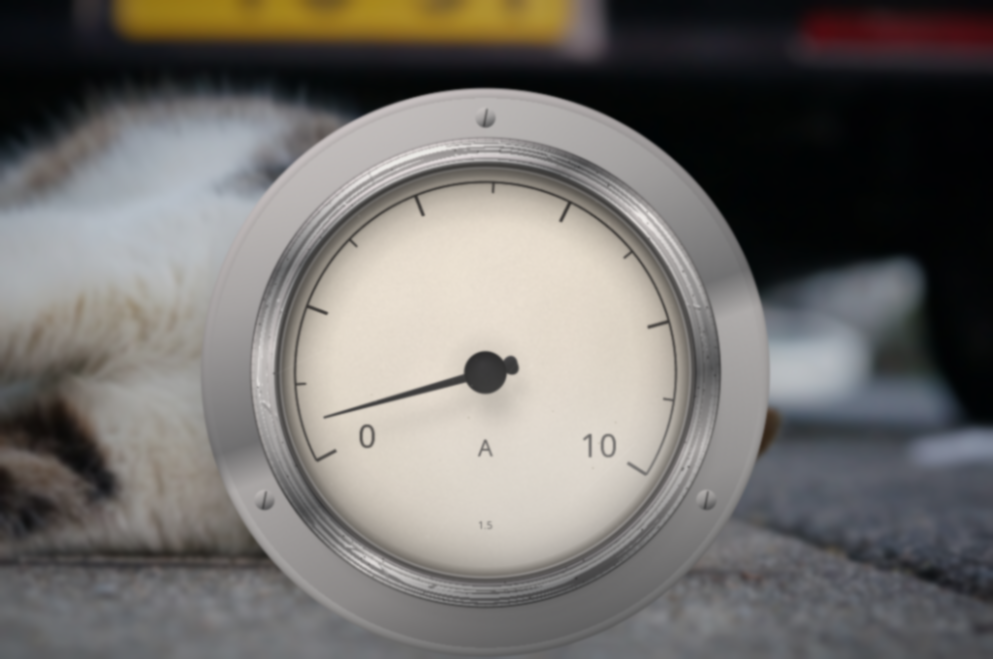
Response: 0.5 A
